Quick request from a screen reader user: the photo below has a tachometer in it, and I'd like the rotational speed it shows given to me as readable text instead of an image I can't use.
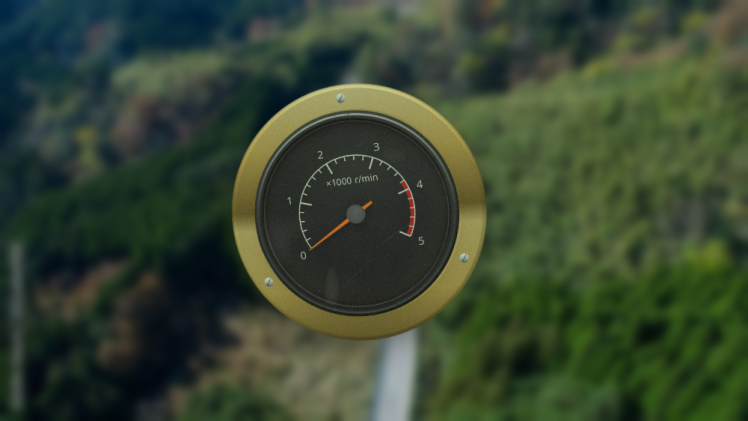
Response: 0 rpm
